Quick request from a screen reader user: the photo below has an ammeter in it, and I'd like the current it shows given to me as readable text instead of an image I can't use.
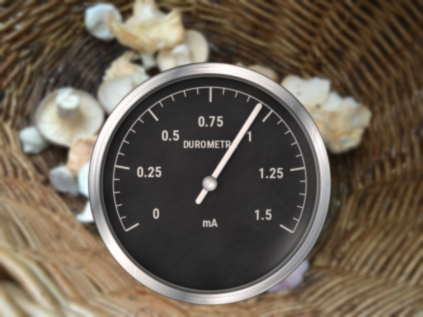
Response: 0.95 mA
